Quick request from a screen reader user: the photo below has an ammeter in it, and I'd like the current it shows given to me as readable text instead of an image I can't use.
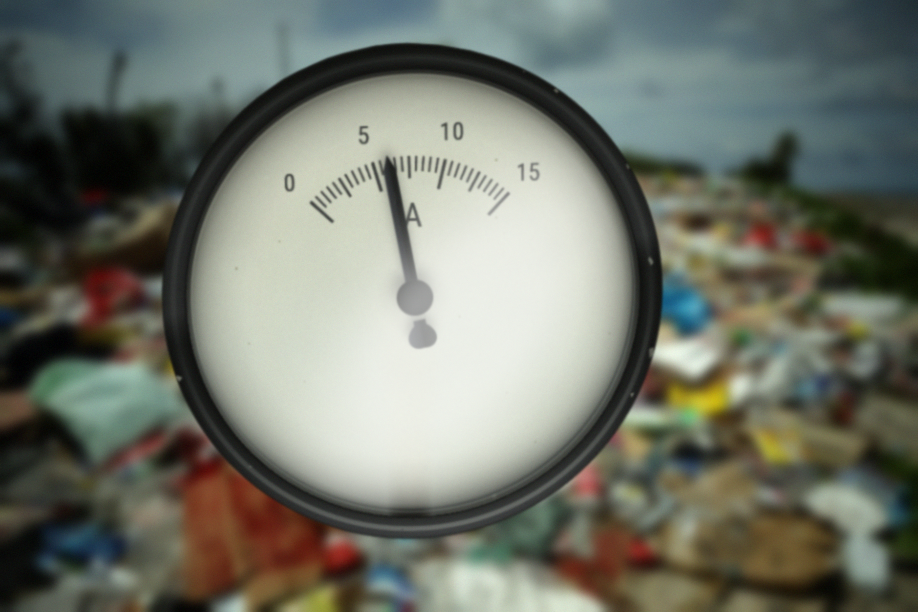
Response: 6 A
